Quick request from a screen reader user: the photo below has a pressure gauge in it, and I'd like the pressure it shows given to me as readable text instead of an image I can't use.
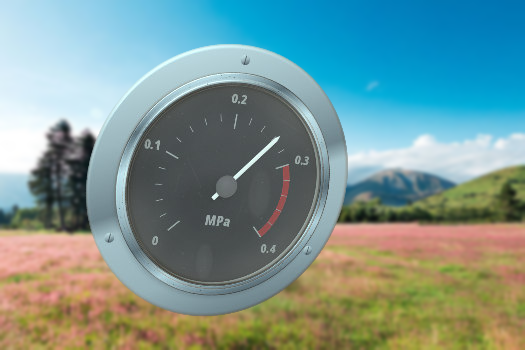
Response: 0.26 MPa
